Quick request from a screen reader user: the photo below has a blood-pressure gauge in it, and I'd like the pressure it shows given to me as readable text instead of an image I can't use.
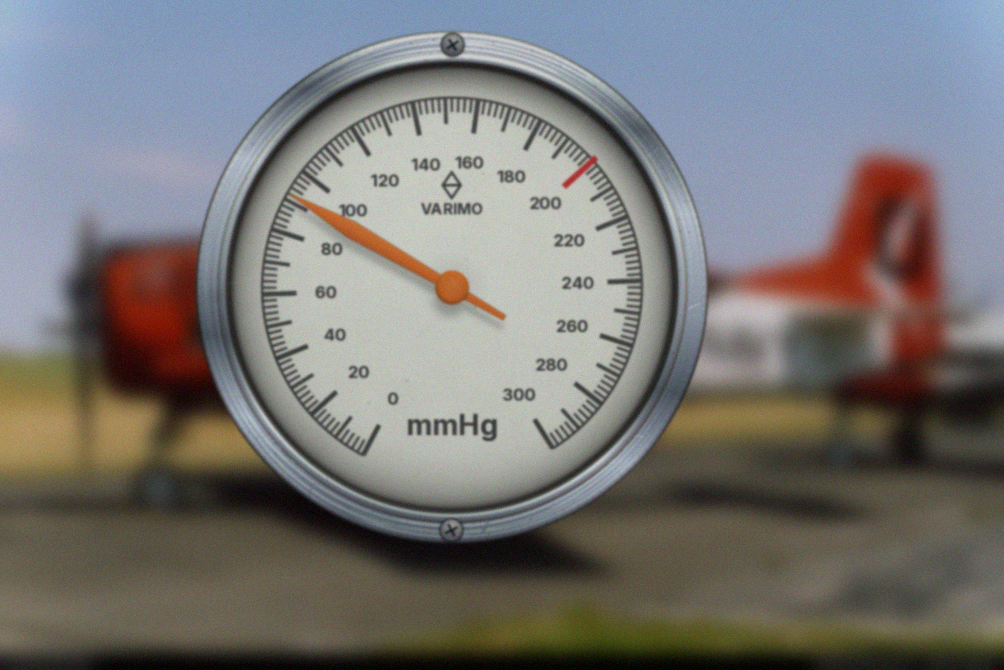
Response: 92 mmHg
